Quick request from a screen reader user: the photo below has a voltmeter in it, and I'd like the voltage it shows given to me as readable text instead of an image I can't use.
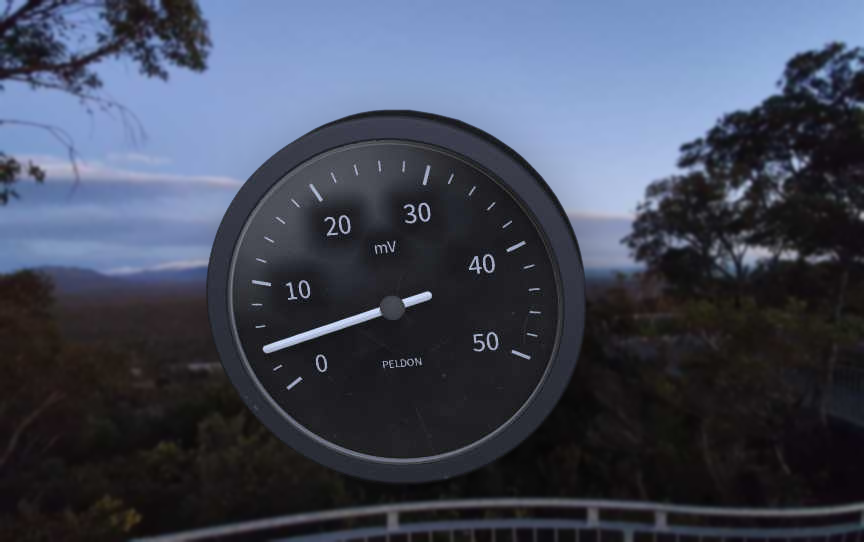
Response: 4 mV
